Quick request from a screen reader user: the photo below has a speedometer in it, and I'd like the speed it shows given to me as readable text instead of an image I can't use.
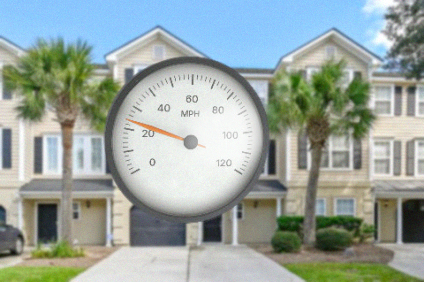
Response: 24 mph
